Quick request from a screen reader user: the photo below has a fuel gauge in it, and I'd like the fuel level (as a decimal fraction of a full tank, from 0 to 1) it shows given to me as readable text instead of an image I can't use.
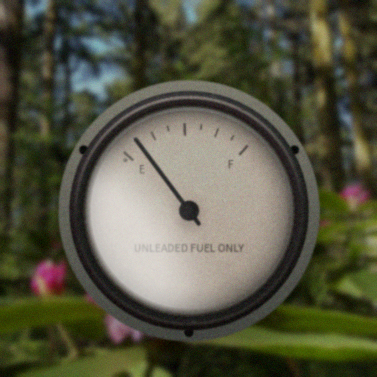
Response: 0.125
